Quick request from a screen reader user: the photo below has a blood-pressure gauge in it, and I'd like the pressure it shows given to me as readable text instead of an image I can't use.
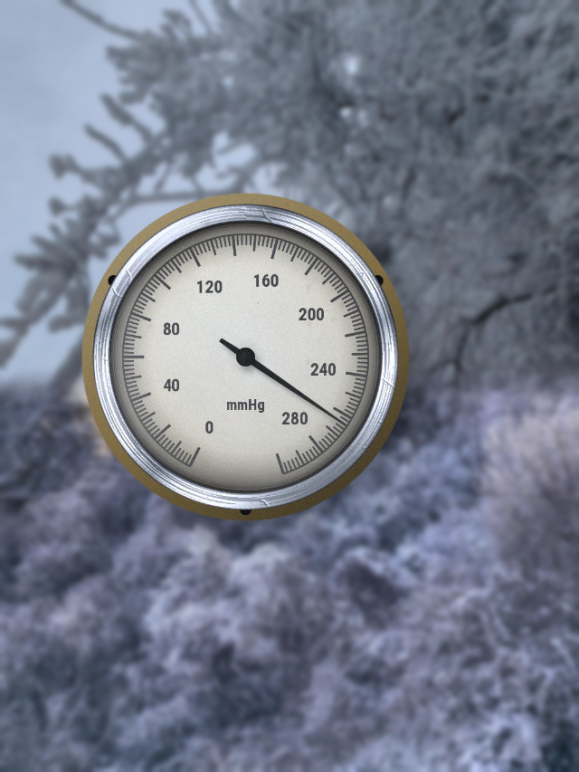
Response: 264 mmHg
